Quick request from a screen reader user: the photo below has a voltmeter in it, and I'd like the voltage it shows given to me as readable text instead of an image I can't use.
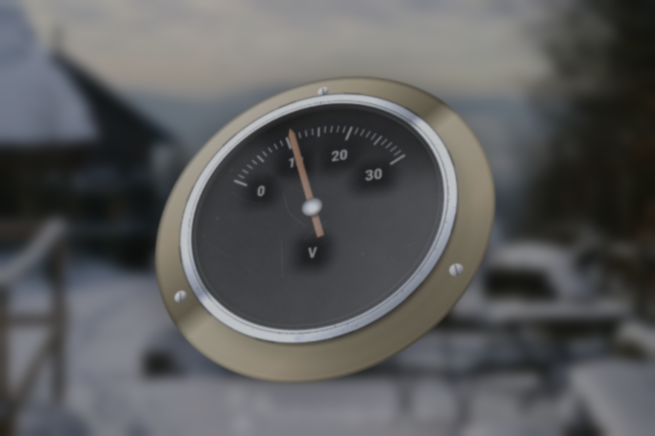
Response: 11 V
